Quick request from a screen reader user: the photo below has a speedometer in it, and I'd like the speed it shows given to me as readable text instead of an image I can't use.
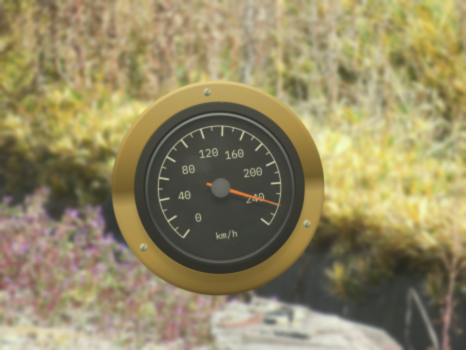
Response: 240 km/h
